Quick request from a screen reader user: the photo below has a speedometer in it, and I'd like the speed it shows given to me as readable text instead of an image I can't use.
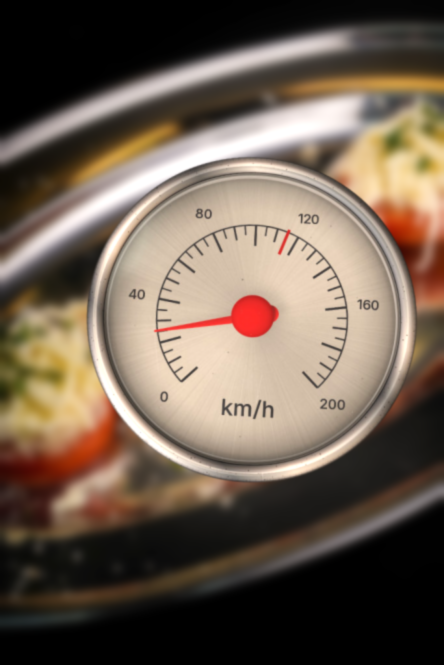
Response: 25 km/h
